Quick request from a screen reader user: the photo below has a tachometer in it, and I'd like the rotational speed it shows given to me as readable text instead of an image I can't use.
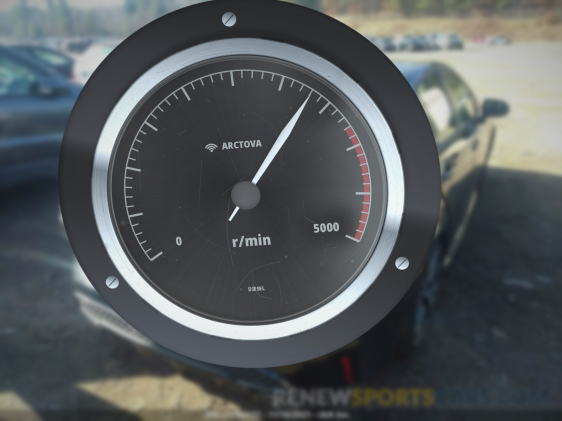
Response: 3300 rpm
